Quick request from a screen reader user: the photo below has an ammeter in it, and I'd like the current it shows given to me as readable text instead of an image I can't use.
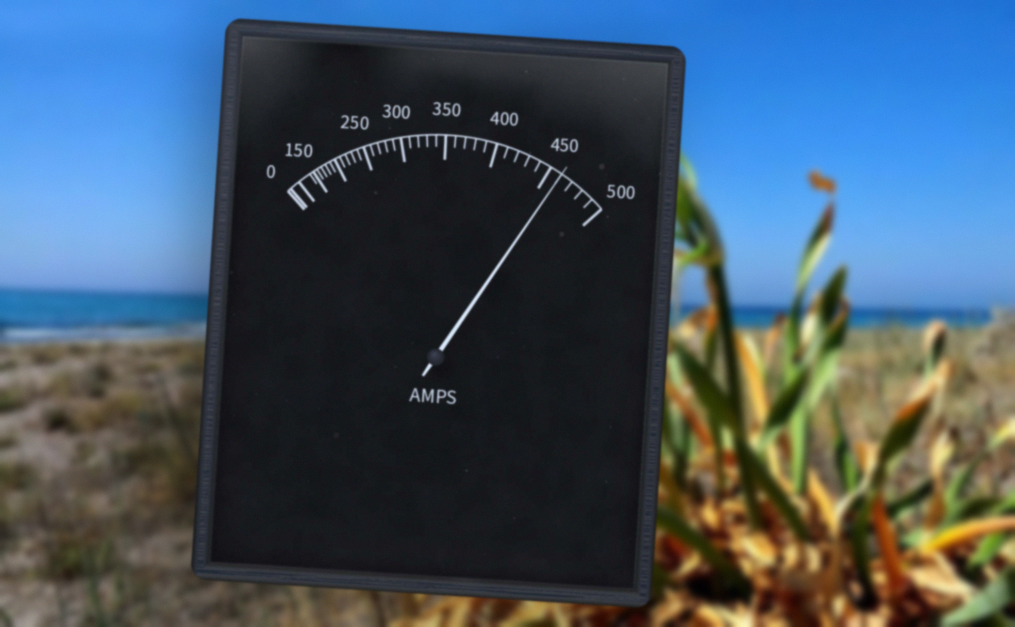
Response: 460 A
